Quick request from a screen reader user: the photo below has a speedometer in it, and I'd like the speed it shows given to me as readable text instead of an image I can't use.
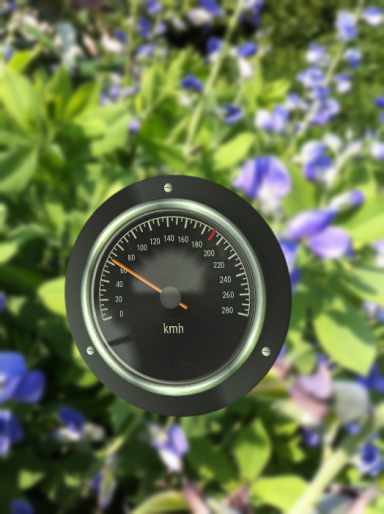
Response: 65 km/h
